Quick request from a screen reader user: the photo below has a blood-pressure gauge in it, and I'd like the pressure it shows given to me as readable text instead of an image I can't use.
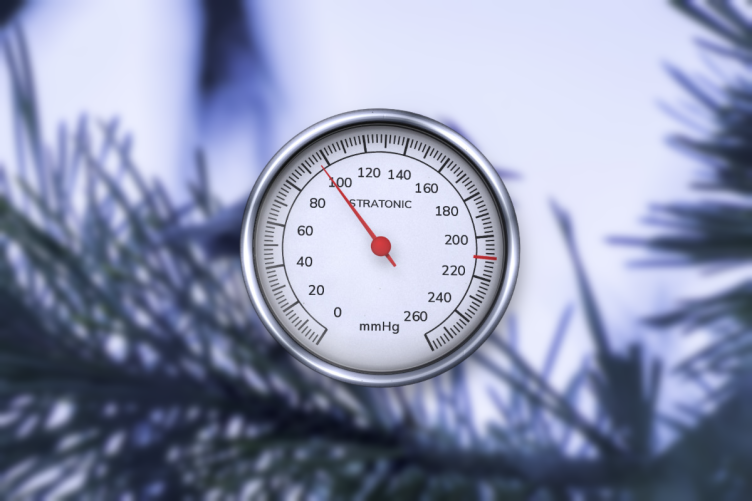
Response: 96 mmHg
